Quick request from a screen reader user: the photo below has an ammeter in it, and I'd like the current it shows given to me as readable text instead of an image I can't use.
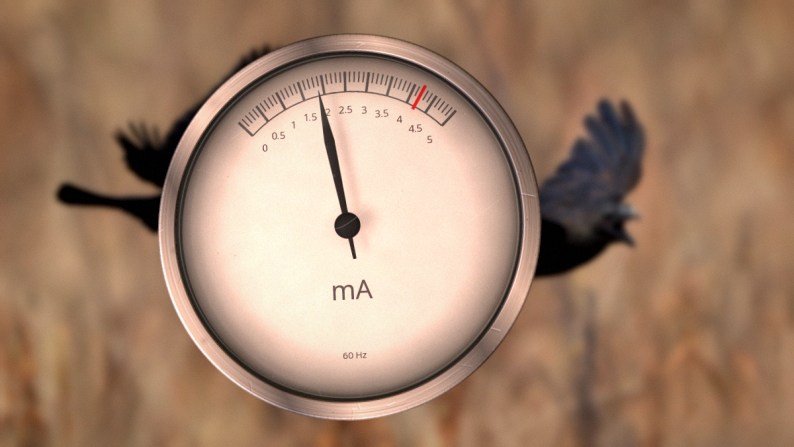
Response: 1.9 mA
